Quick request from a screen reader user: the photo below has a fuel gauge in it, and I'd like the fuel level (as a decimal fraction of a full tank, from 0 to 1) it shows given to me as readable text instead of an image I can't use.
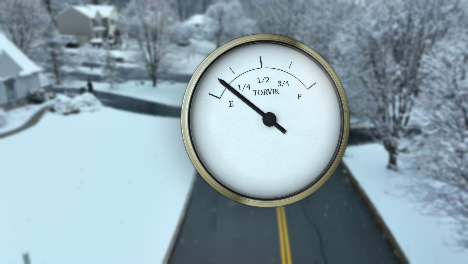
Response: 0.125
